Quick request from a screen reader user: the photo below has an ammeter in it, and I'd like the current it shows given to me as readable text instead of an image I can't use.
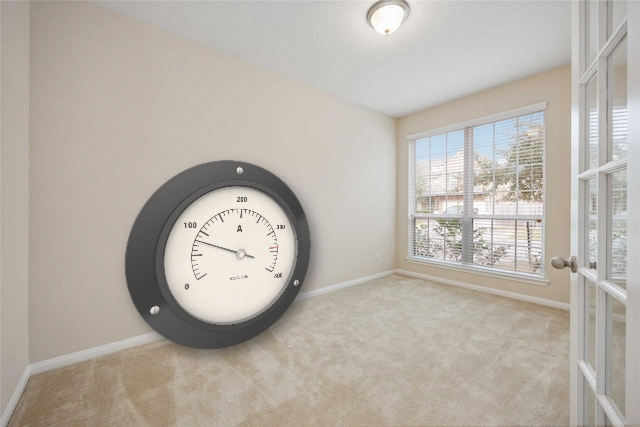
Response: 80 A
